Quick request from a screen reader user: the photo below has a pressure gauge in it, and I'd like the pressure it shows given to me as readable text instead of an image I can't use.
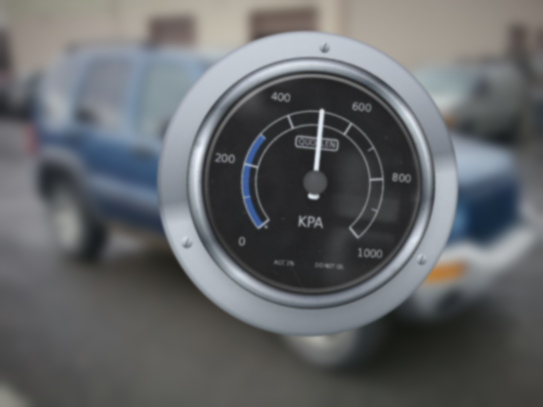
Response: 500 kPa
